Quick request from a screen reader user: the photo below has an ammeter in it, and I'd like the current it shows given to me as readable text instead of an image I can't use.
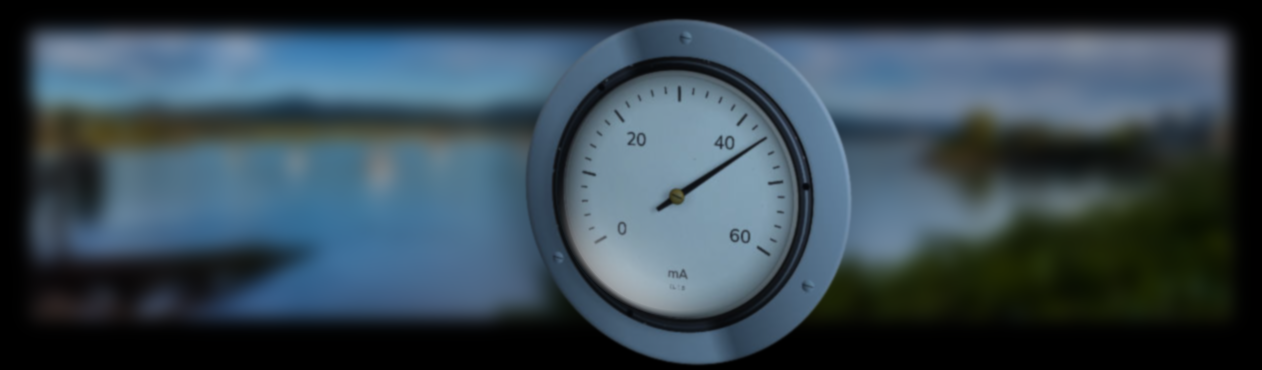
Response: 44 mA
